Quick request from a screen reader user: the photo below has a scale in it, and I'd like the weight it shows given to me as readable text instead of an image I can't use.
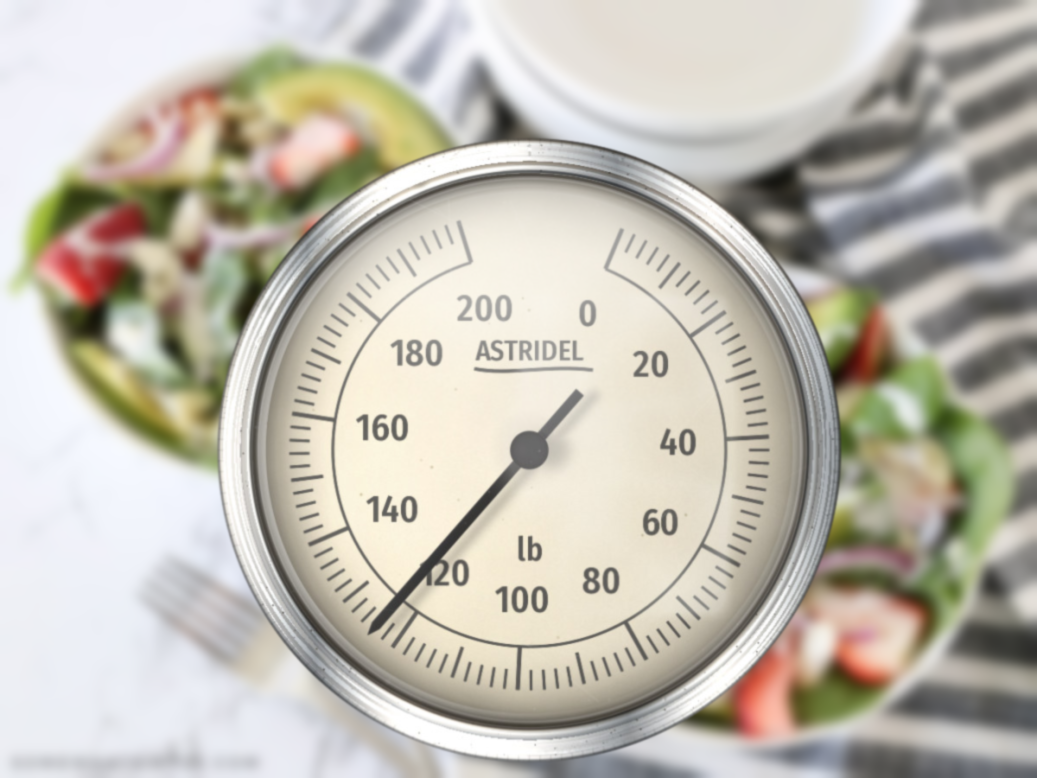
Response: 124 lb
